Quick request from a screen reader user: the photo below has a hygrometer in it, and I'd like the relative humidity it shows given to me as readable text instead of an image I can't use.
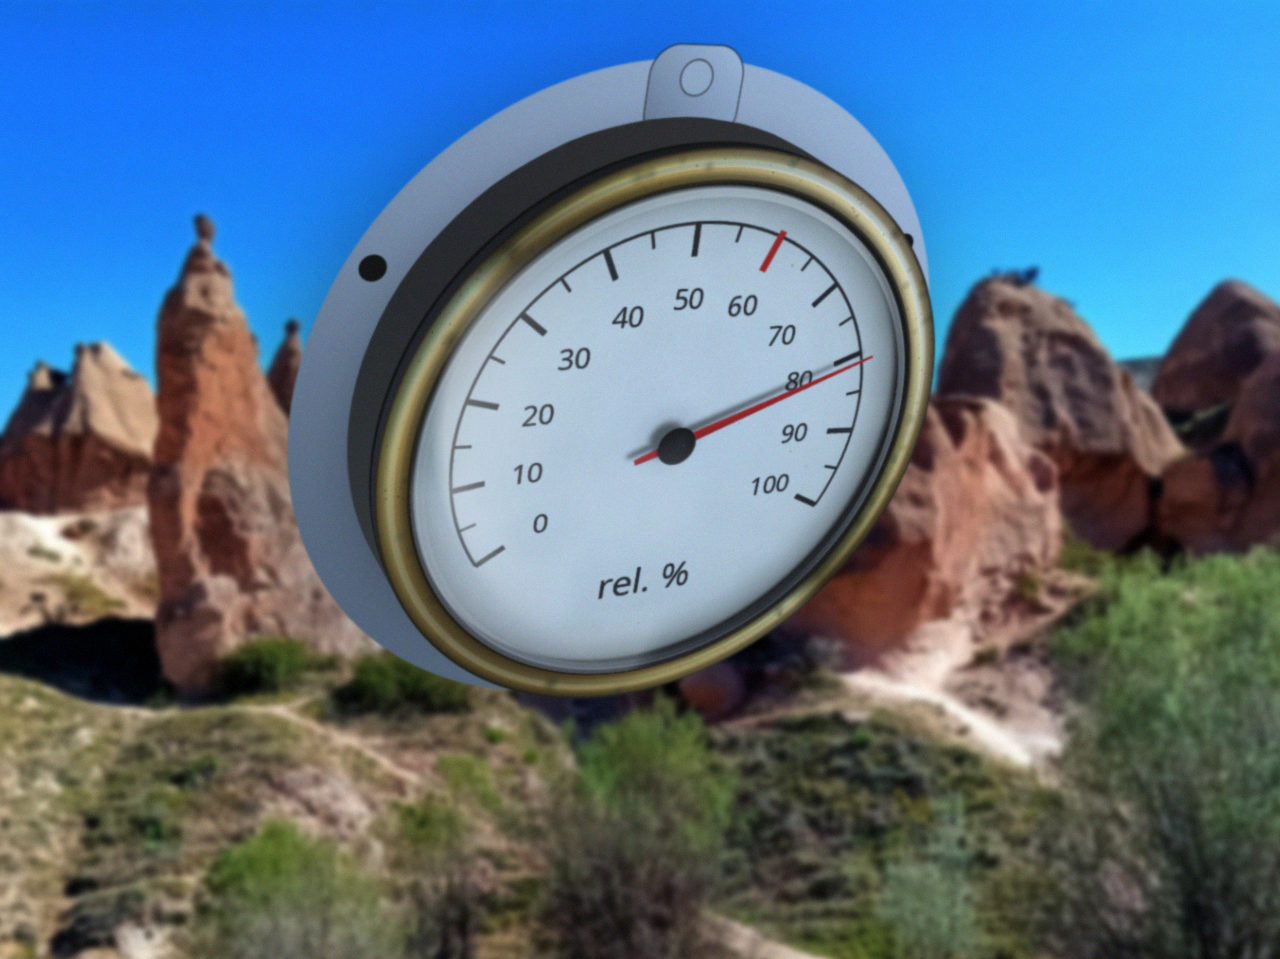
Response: 80 %
